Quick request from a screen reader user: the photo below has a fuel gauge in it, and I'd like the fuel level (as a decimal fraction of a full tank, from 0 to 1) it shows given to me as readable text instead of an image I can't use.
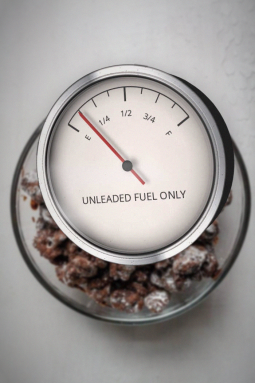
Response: 0.125
